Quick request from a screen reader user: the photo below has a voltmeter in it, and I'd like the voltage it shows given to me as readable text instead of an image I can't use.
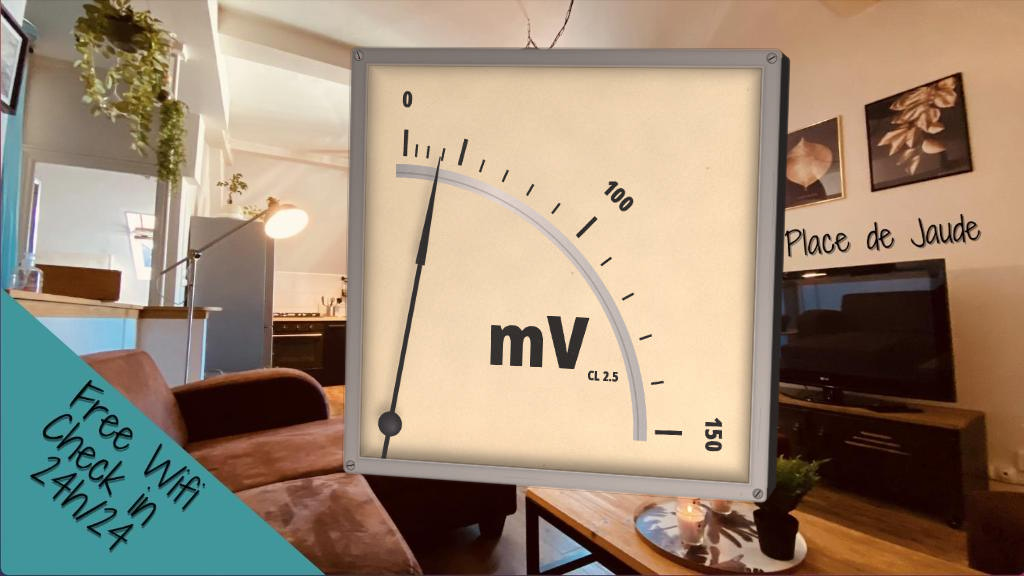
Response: 40 mV
